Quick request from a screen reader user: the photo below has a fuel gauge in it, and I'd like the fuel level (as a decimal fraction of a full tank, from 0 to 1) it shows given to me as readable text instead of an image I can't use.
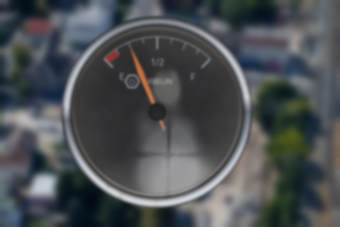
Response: 0.25
